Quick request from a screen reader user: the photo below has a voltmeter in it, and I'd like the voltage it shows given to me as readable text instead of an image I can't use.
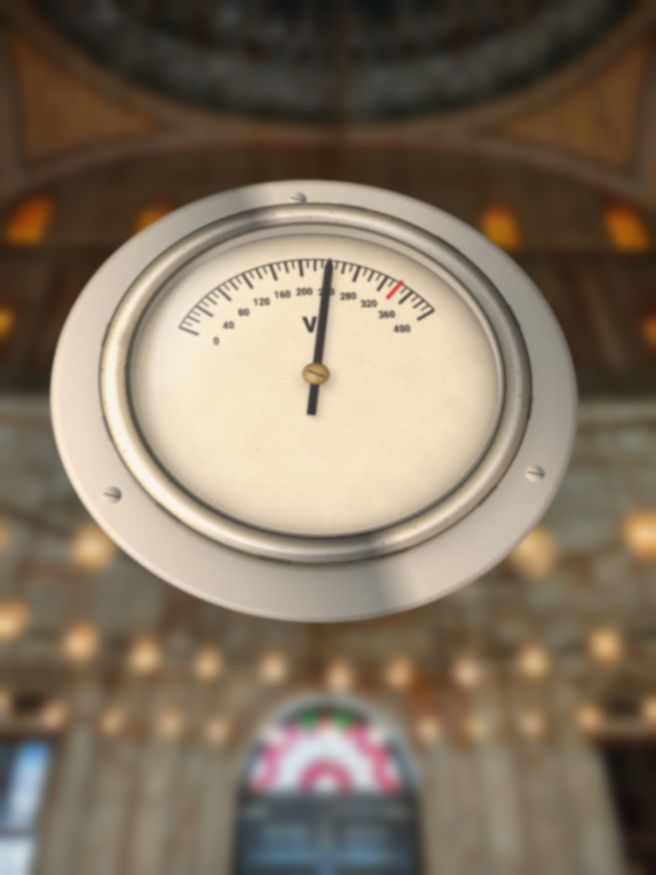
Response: 240 V
